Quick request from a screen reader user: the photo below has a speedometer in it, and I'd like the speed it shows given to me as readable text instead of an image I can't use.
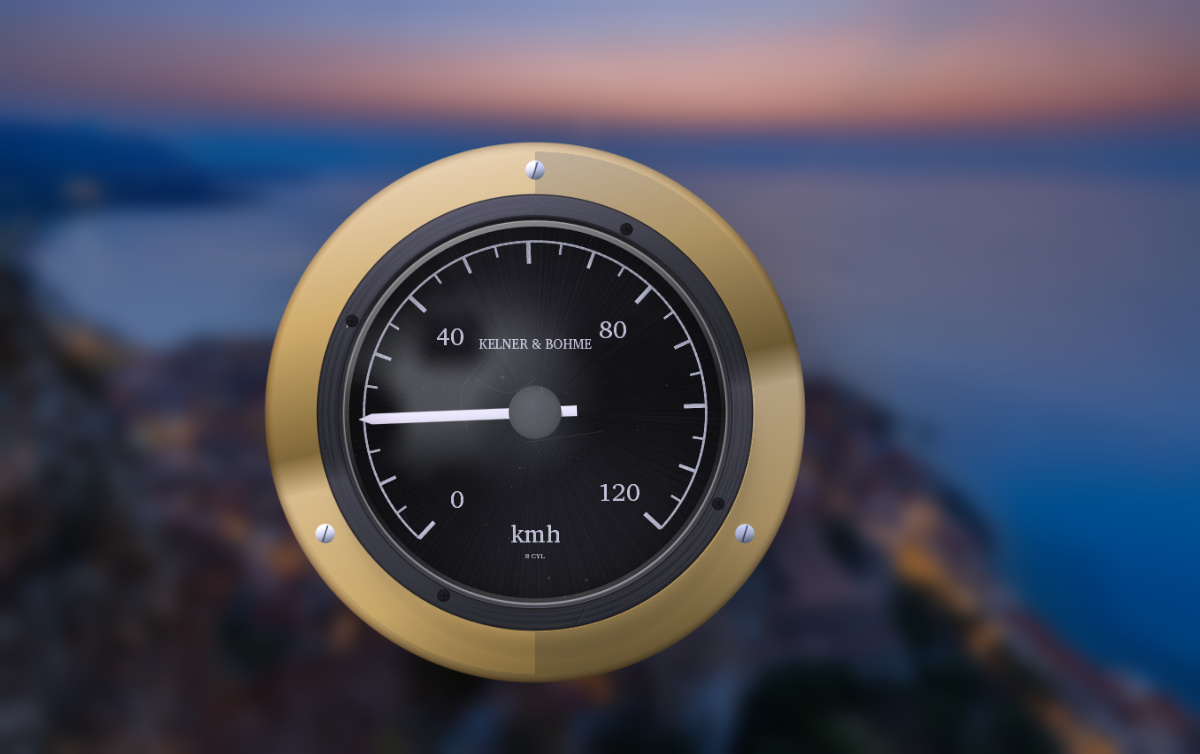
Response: 20 km/h
